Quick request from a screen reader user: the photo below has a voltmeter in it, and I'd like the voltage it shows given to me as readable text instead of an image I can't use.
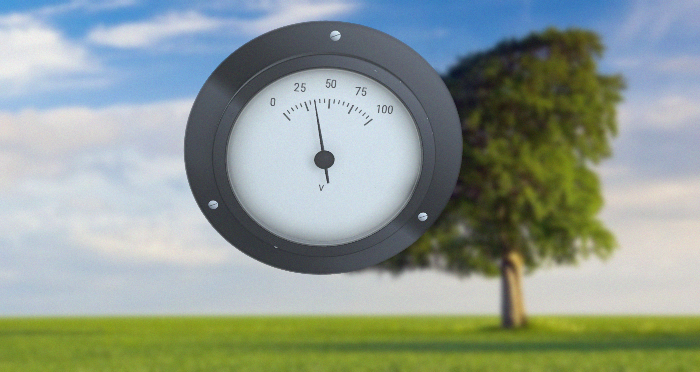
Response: 35 V
